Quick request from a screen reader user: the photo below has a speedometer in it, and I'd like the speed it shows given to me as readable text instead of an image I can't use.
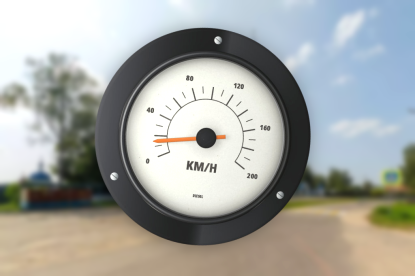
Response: 15 km/h
